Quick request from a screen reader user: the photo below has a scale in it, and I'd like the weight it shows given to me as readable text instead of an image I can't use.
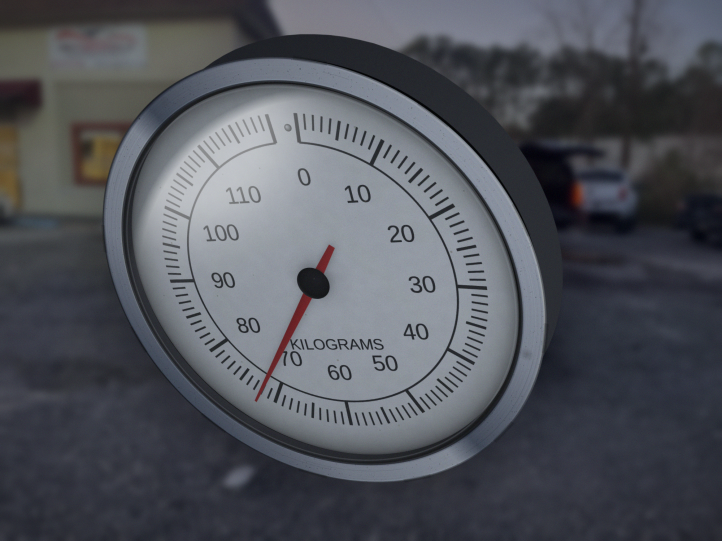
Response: 72 kg
